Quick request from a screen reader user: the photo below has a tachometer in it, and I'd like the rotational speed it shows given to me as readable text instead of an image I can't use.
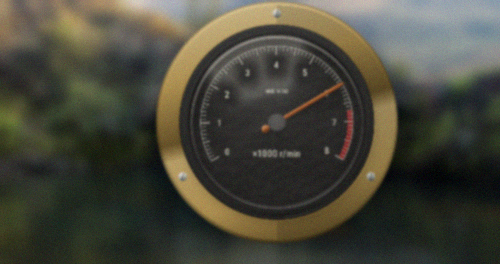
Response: 6000 rpm
